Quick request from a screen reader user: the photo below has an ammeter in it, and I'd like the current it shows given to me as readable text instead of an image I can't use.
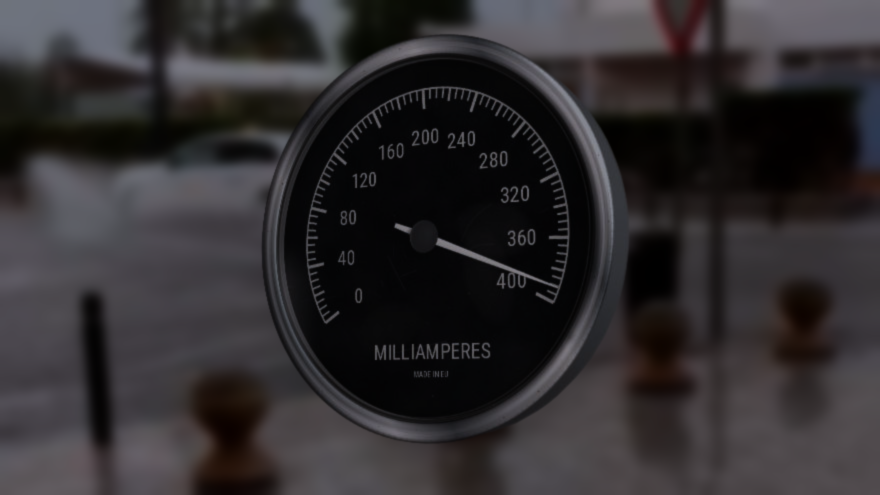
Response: 390 mA
